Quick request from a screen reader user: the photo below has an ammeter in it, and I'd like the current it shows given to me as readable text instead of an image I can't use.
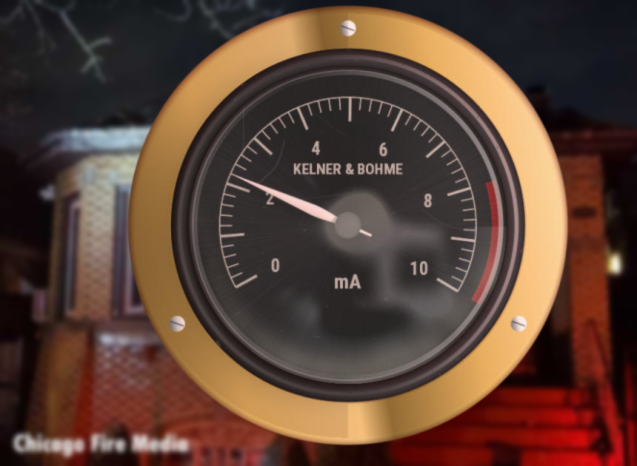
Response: 2.2 mA
